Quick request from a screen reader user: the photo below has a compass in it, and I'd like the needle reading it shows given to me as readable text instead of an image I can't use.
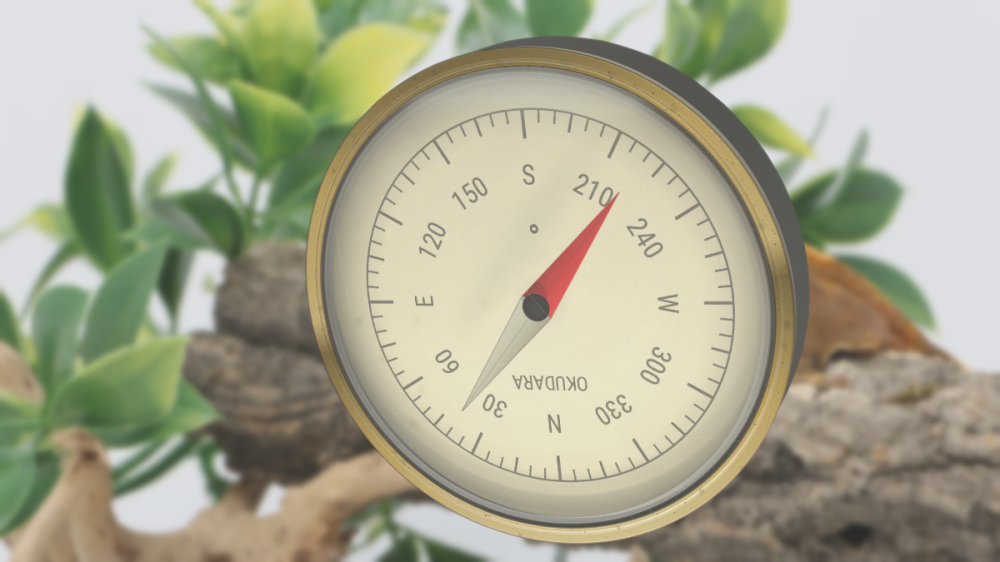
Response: 220 °
